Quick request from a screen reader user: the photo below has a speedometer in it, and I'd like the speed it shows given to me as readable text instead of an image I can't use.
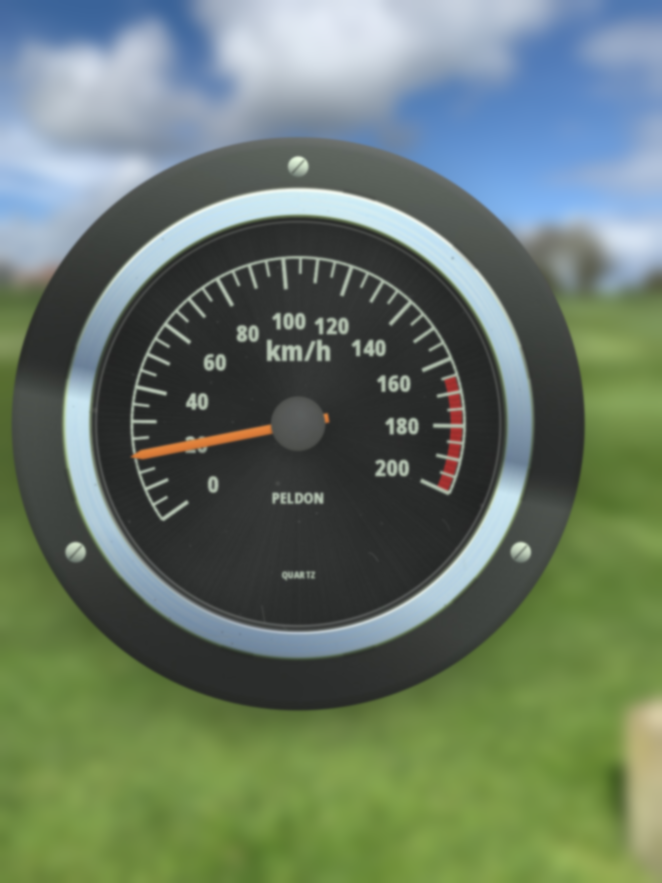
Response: 20 km/h
